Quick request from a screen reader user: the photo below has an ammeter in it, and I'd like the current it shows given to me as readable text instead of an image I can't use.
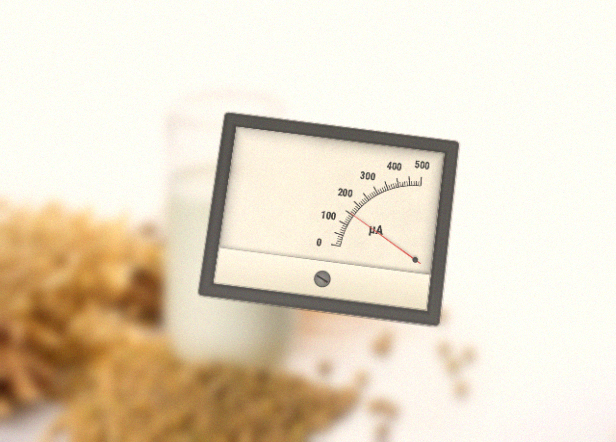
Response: 150 µA
